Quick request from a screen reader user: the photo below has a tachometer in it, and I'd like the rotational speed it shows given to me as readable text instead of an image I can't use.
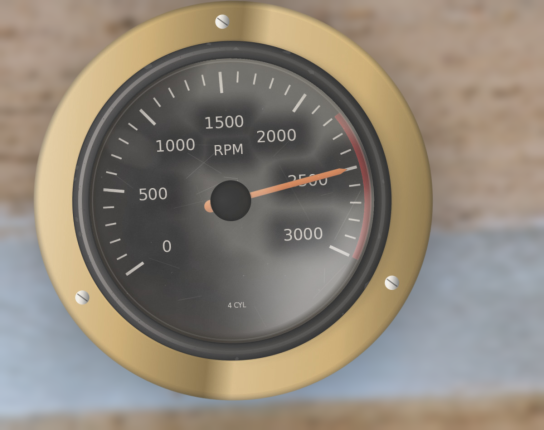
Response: 2500 rpm
